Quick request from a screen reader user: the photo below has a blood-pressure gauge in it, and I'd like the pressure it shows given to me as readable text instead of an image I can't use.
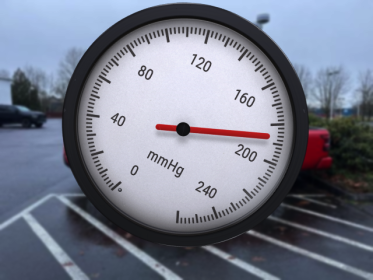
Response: 186 mmHg
